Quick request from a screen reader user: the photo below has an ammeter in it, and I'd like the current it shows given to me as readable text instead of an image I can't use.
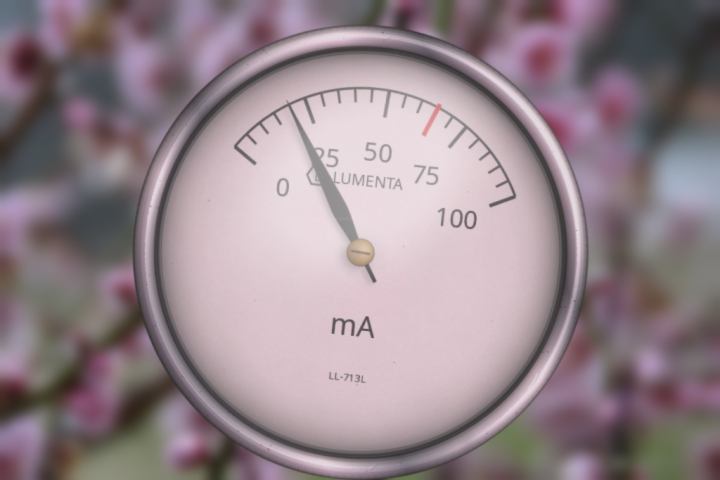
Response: 20 mA
